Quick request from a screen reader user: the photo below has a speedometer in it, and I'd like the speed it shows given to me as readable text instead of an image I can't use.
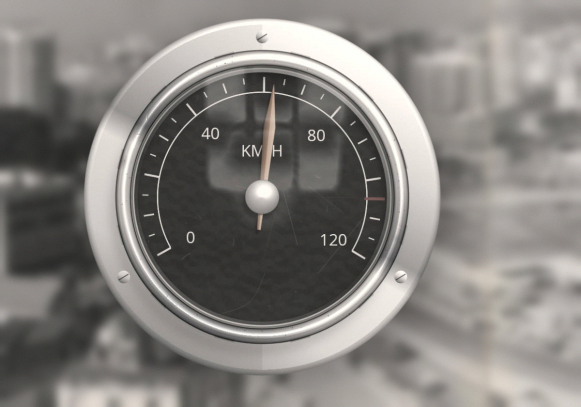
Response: 62.5 km/h
